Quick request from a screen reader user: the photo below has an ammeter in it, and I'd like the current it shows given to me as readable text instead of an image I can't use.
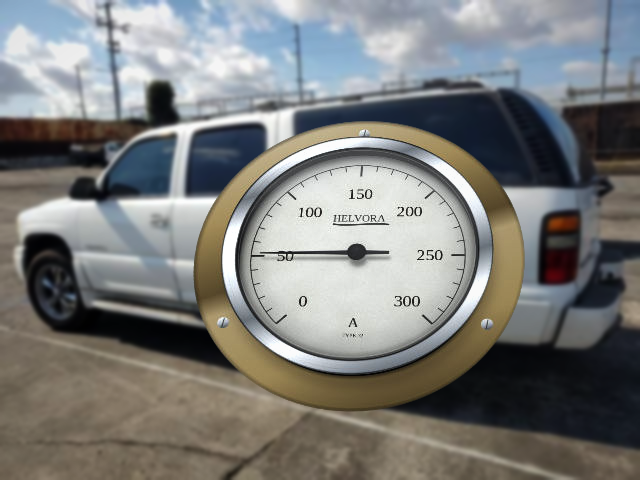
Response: 50 A
